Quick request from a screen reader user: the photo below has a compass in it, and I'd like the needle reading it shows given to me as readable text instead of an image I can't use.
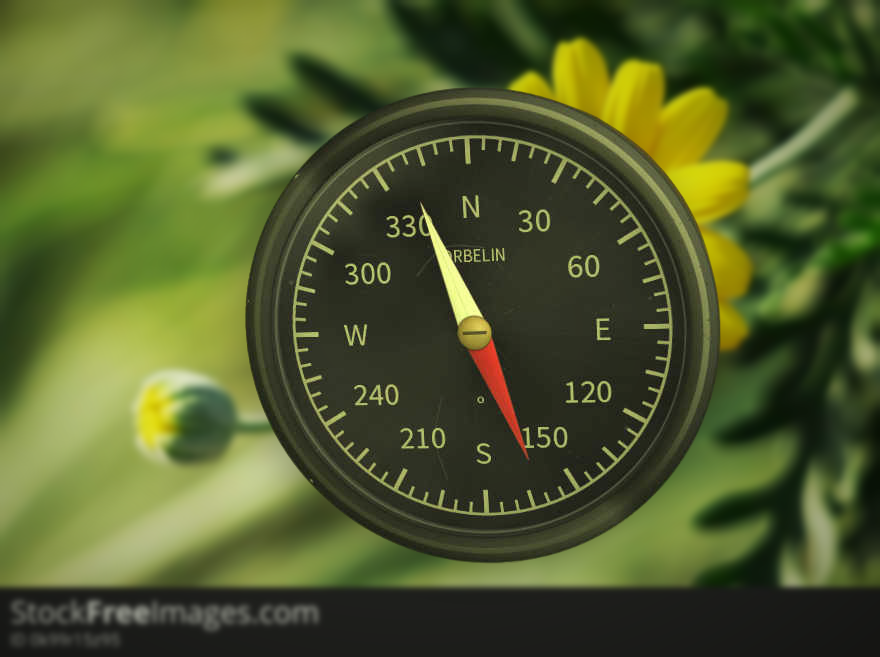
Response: 160 °
